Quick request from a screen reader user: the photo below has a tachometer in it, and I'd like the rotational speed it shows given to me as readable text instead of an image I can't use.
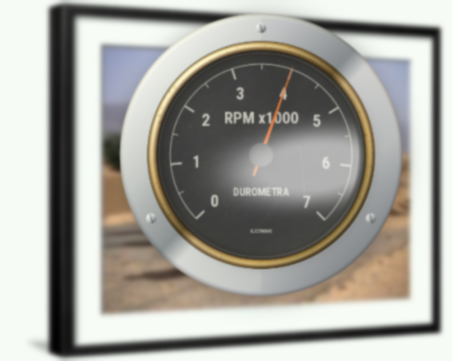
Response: 4000 rpm
